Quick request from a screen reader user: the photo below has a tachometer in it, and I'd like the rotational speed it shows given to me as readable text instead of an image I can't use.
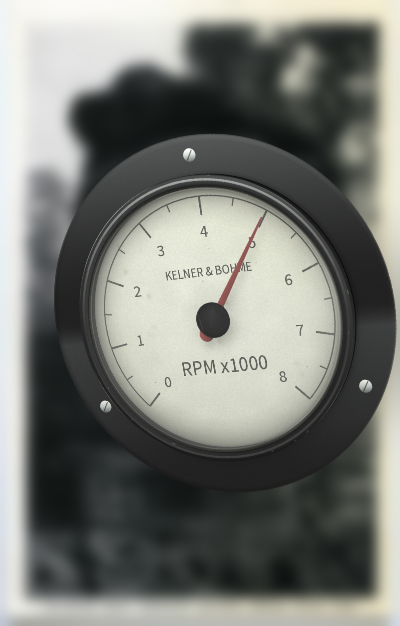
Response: 5000 rpm
